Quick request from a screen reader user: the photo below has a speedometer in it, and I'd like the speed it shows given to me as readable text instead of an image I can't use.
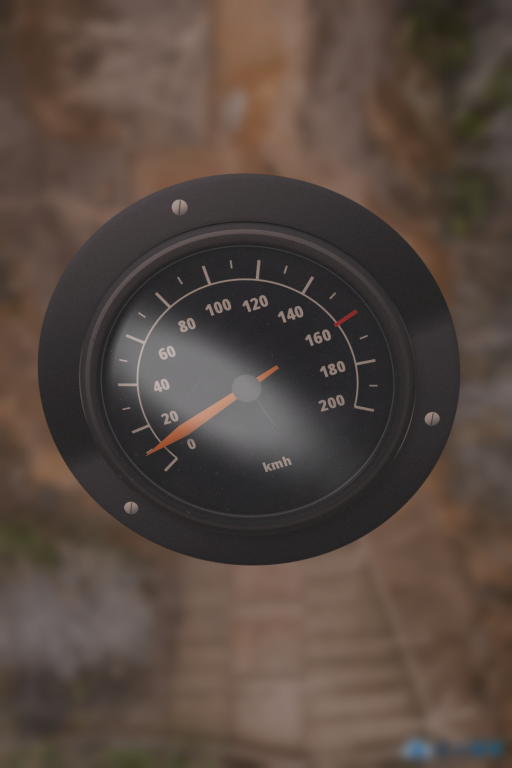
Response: 10 km/h
